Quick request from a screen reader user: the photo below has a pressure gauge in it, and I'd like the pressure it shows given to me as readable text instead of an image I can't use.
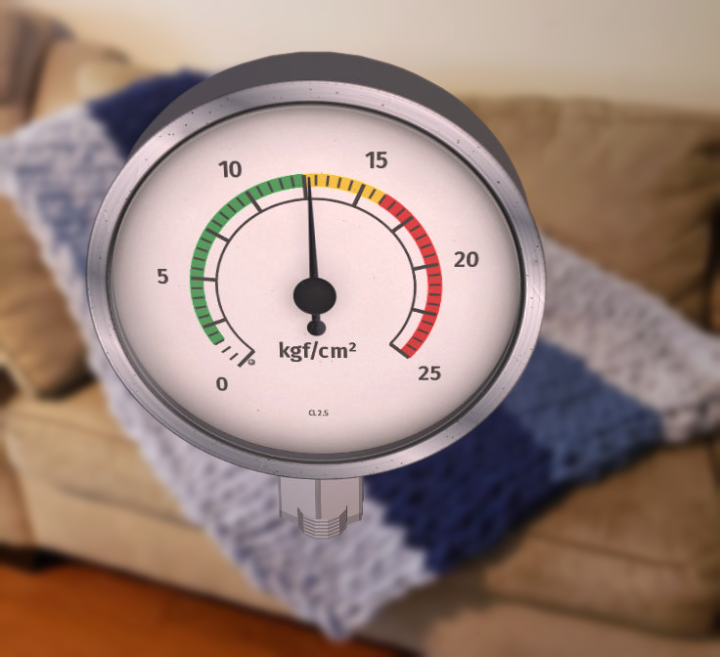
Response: 12.75 kg/cm²
